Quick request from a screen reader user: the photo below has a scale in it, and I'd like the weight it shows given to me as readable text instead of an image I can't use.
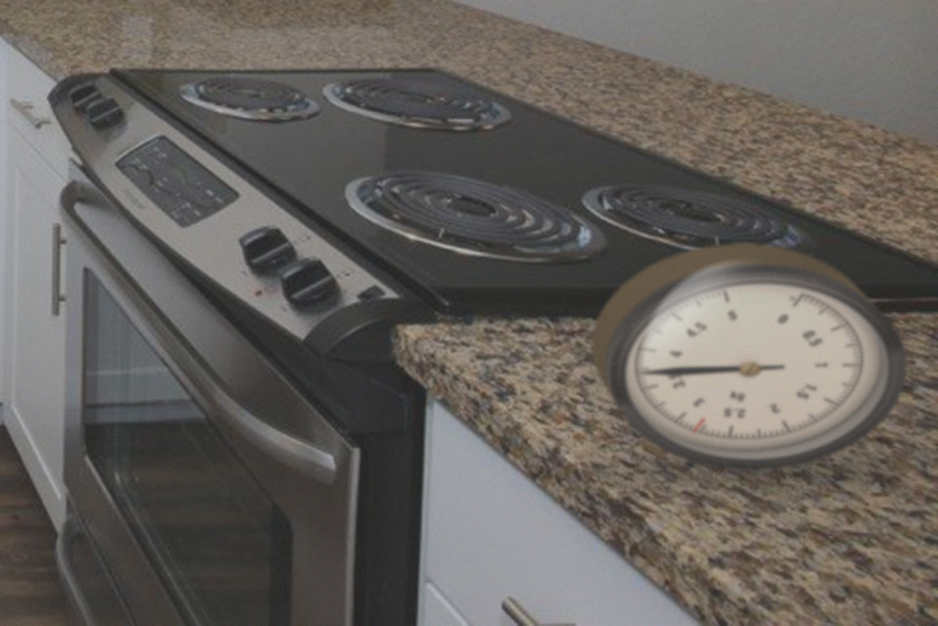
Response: 3.75 kg
